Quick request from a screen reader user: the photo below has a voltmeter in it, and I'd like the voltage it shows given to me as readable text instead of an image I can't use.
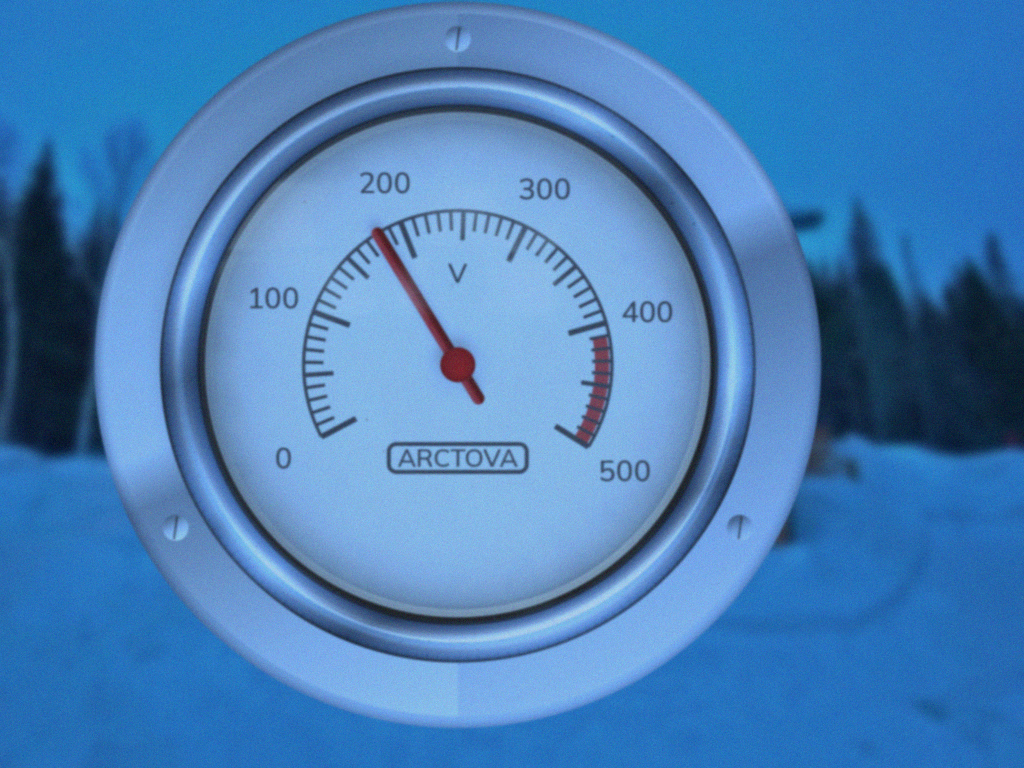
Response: 180 V
